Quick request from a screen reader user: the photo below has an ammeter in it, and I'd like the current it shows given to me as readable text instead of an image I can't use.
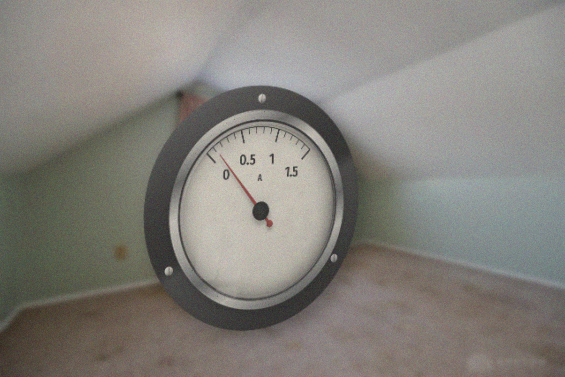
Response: 0.1 A
